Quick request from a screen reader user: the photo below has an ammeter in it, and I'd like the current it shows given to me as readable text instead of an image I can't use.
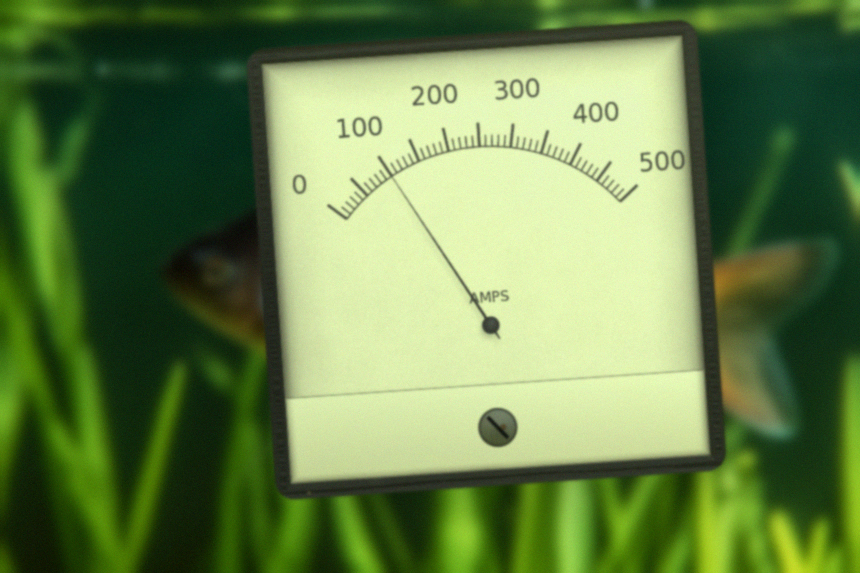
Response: 100 A
